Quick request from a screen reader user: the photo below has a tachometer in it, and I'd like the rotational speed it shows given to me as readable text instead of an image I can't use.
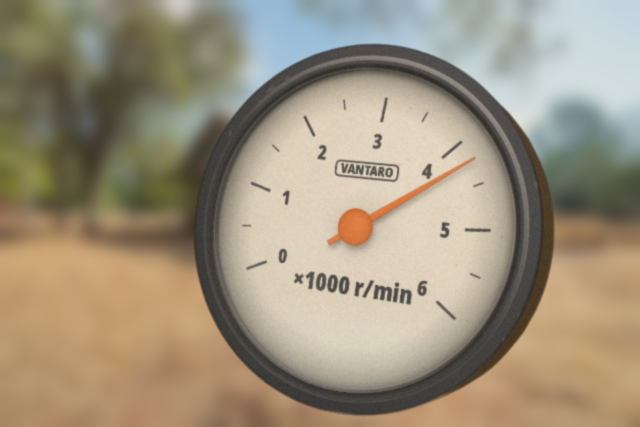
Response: 4250 rpm
